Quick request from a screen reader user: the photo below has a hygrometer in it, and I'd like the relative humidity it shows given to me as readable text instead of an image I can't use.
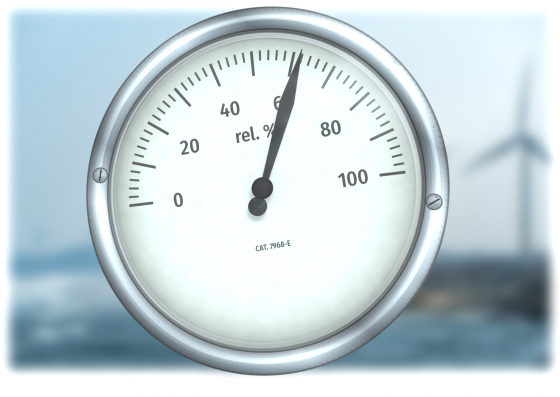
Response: 62 %
